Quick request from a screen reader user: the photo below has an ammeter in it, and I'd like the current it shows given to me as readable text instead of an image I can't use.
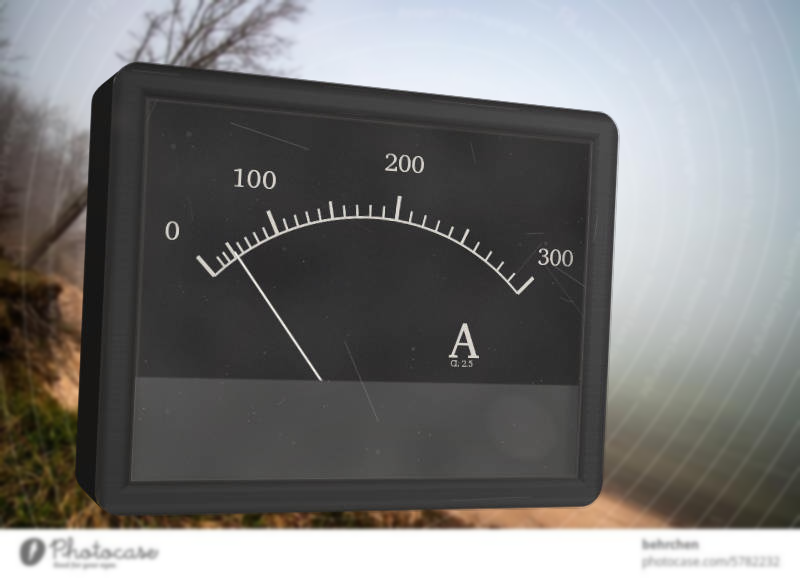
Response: 50 A
